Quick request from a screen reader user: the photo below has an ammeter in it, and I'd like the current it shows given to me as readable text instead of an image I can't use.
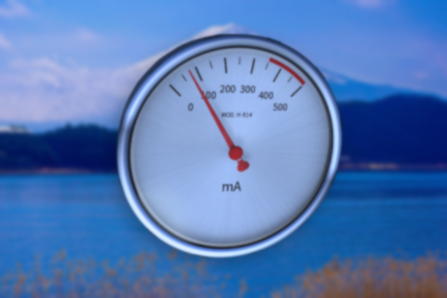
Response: 75 mA
